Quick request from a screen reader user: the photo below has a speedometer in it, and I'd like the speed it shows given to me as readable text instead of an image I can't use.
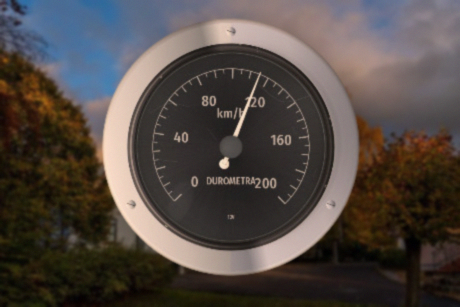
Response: 115 km/h
